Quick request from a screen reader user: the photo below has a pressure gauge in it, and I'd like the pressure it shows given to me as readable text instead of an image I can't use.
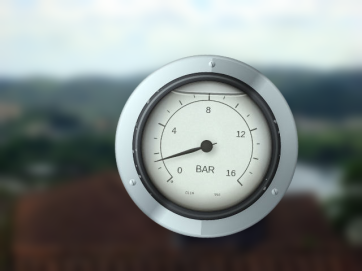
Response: 1.5 bar
